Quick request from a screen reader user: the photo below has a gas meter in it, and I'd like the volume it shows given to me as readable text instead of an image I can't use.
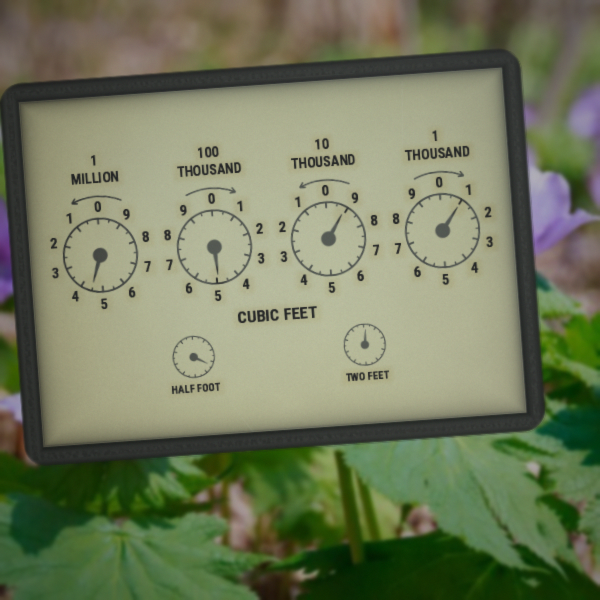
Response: 449100 ft³
